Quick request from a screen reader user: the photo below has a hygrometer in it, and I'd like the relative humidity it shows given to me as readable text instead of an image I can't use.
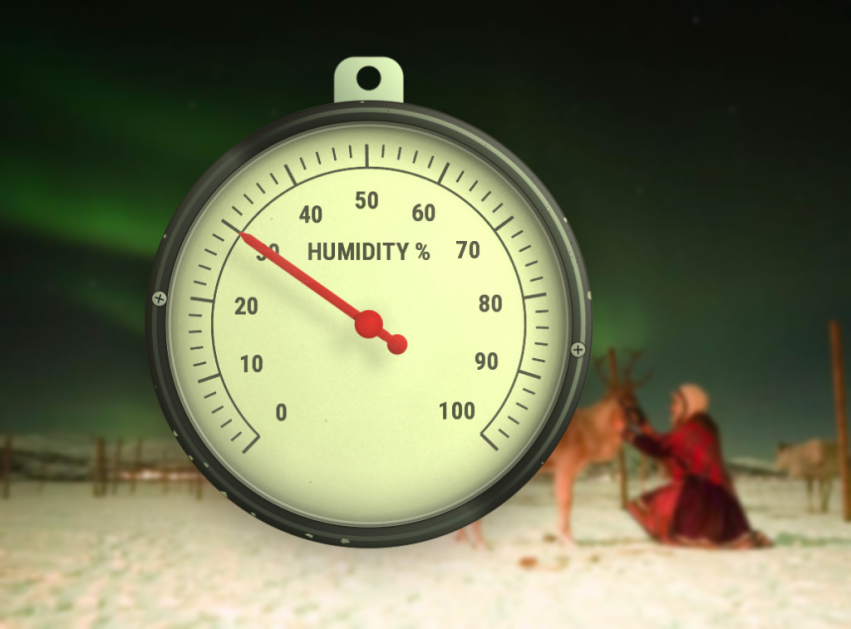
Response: 30 %
